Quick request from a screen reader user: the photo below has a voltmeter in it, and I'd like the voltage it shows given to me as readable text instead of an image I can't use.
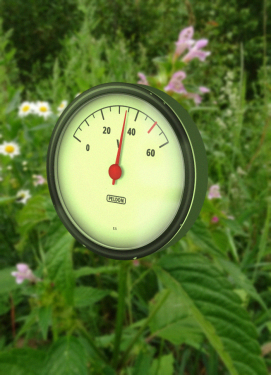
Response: 35 V
